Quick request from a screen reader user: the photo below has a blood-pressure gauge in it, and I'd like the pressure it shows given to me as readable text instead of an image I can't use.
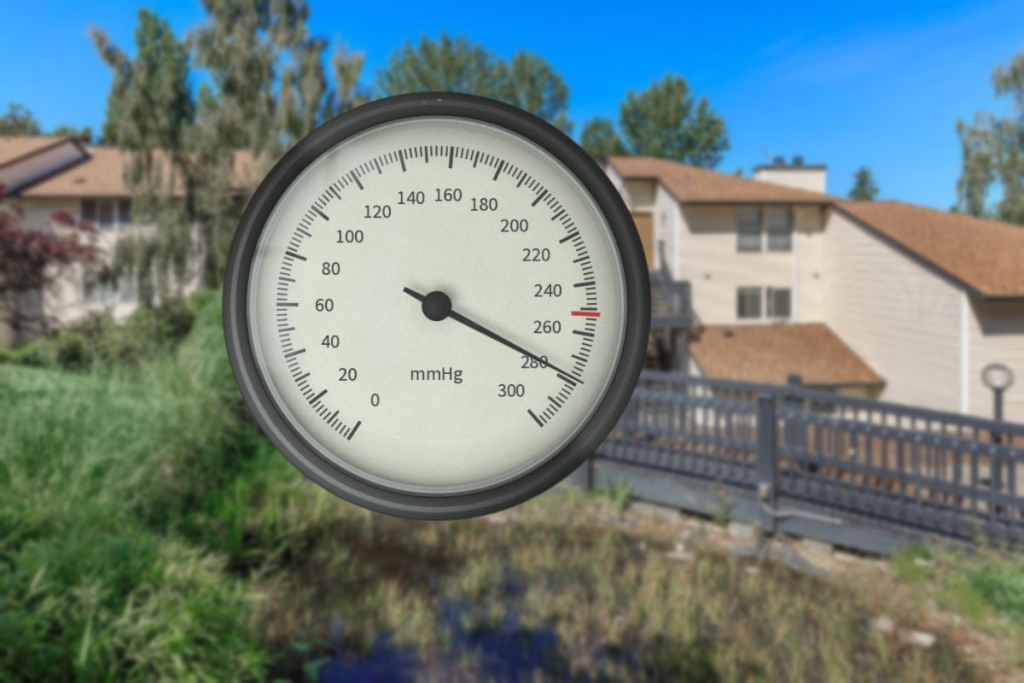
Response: 278 mmHg
